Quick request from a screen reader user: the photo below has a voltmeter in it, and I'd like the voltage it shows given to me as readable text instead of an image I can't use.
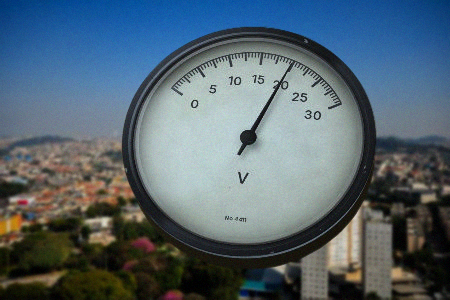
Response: 20 V
